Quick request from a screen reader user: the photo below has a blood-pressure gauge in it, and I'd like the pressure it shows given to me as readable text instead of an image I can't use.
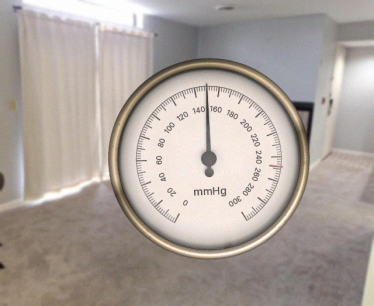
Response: 150 mmHg
